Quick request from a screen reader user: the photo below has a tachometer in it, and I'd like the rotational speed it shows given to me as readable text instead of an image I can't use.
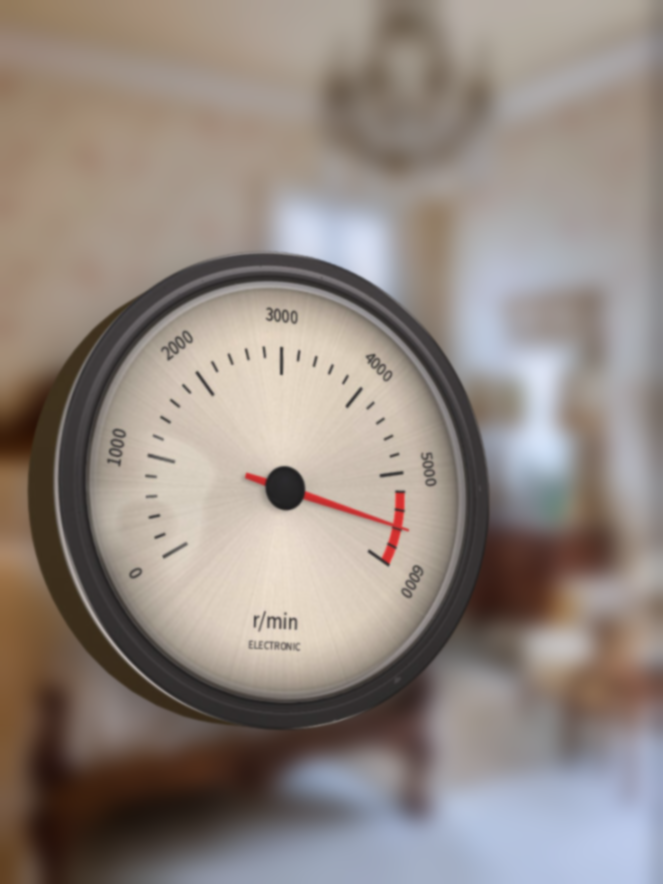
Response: 5600 rpm
